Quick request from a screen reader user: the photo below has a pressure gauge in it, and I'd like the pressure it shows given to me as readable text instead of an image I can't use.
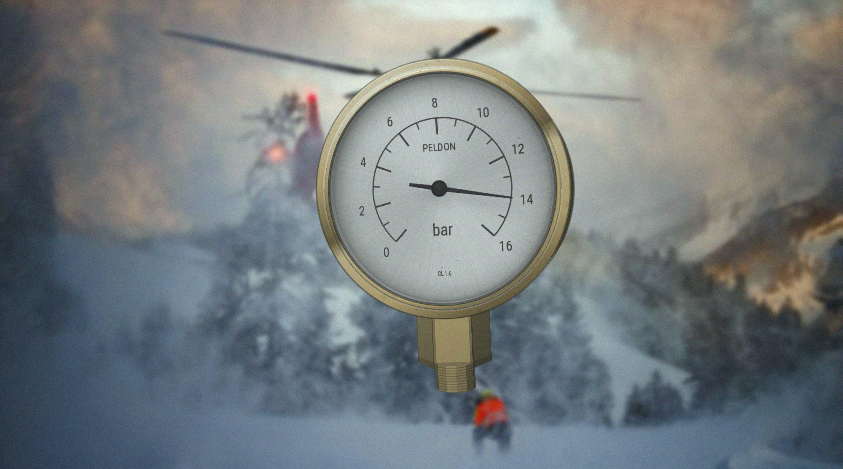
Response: 14 bar
